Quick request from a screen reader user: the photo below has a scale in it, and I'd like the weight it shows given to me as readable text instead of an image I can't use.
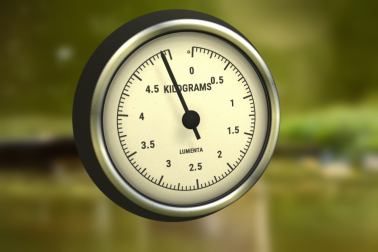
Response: 4.9 kg
